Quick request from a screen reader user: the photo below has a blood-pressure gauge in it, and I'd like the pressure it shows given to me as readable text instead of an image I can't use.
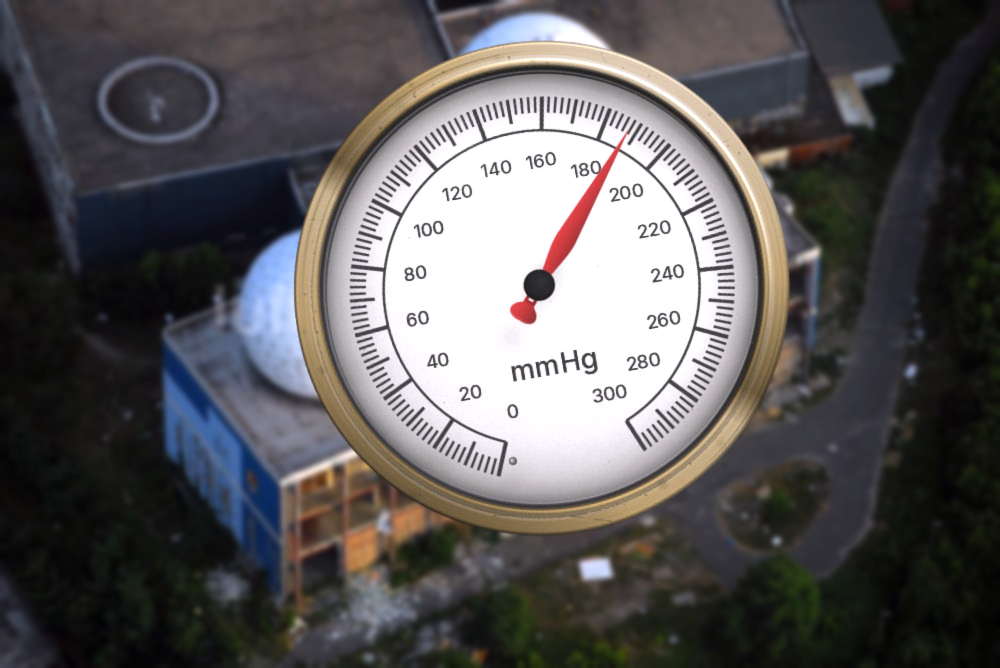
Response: 188 mmHg
